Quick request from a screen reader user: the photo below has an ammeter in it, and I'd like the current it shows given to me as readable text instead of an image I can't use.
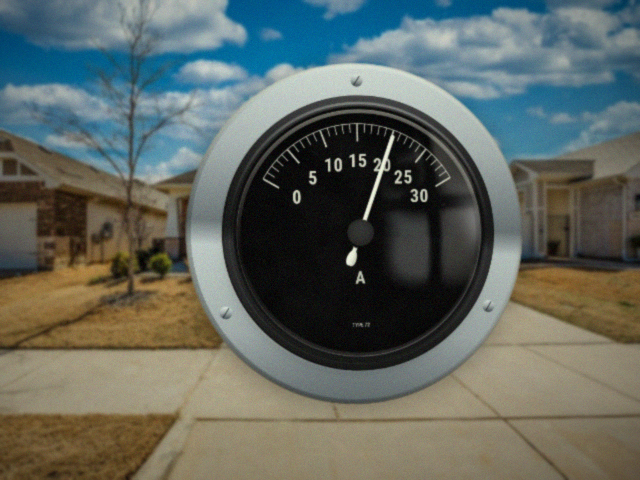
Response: 20 A
